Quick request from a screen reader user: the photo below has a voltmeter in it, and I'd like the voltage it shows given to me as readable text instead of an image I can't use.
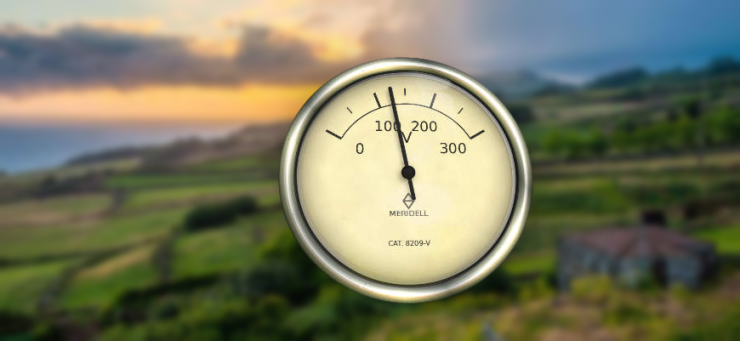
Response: 125 V
